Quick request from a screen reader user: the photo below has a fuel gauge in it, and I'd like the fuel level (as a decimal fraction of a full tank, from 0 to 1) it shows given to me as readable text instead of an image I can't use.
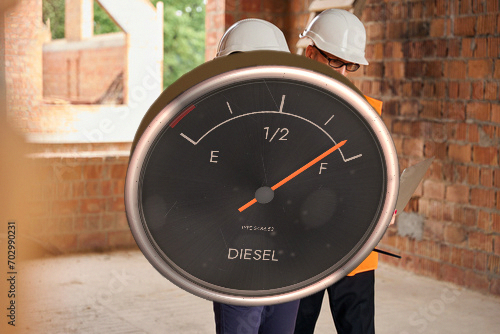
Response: 0.875
